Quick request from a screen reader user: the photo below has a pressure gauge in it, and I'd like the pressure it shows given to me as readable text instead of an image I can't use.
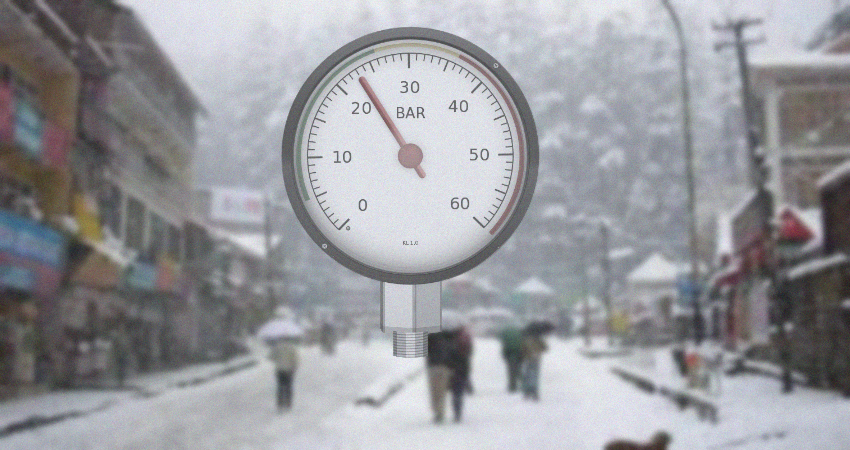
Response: 23 bar
